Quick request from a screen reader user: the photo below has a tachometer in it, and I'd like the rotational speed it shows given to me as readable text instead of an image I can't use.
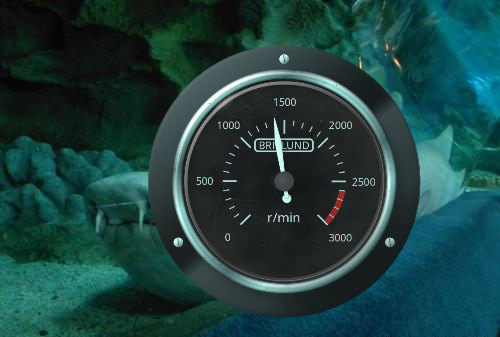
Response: 1400 rpm
